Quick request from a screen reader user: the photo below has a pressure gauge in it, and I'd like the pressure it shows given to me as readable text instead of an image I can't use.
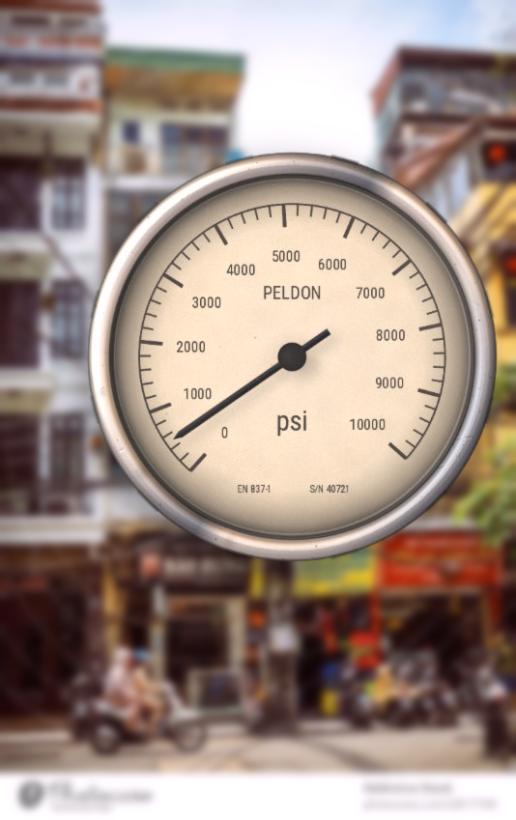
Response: 500 psi
